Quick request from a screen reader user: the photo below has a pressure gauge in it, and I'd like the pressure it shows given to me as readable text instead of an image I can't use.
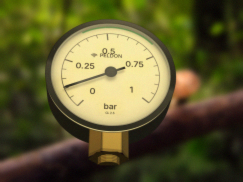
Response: 0.1 bar
